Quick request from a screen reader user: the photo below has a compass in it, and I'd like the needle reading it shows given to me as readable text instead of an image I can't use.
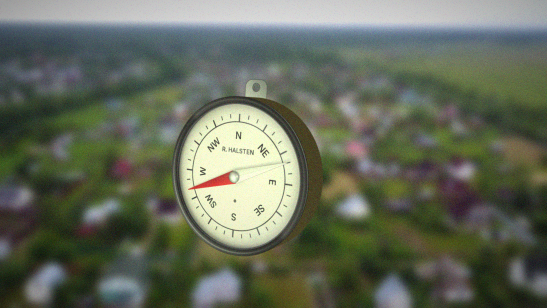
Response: 250 °
